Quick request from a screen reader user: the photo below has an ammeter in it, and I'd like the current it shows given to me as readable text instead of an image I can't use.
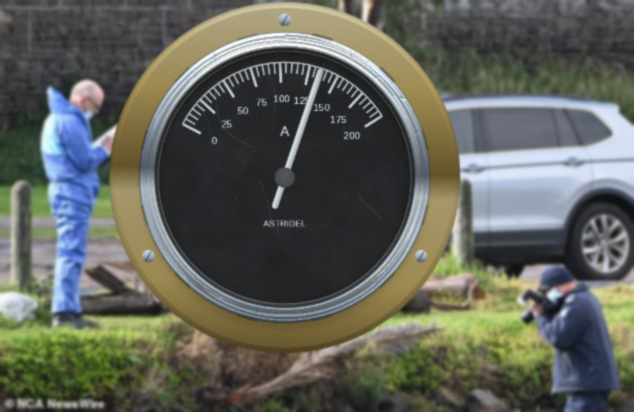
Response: 135 A
